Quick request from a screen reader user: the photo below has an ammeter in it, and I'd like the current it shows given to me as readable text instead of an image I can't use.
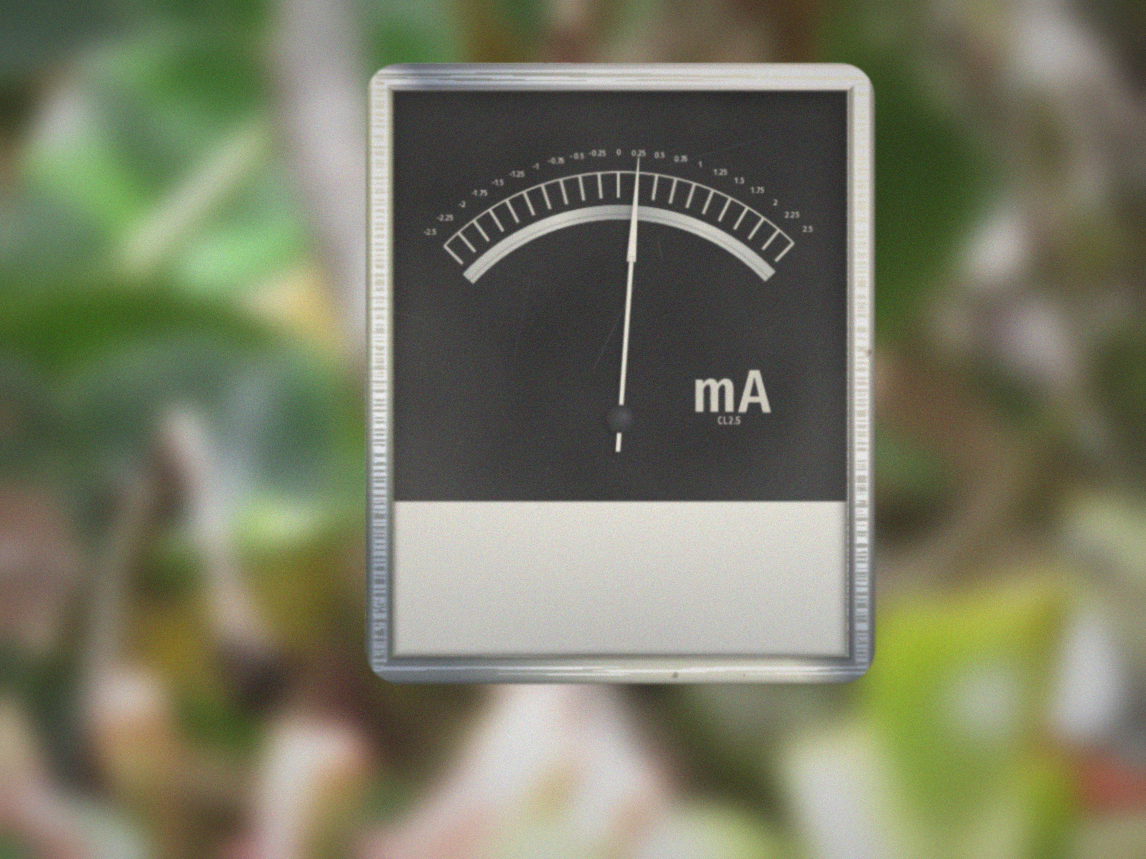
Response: 0.25 mA
